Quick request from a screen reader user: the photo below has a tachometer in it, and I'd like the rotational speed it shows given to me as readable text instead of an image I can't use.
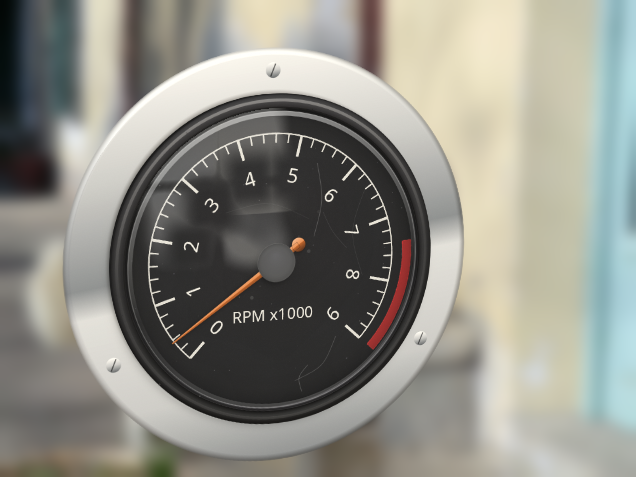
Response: 400 rpm
